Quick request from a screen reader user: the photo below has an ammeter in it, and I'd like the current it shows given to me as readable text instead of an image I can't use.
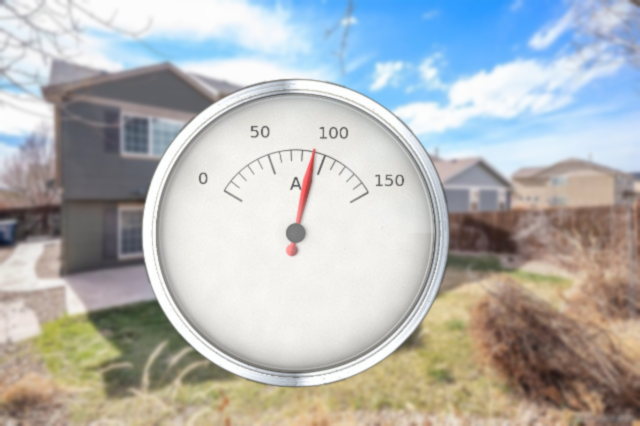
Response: 90 A
